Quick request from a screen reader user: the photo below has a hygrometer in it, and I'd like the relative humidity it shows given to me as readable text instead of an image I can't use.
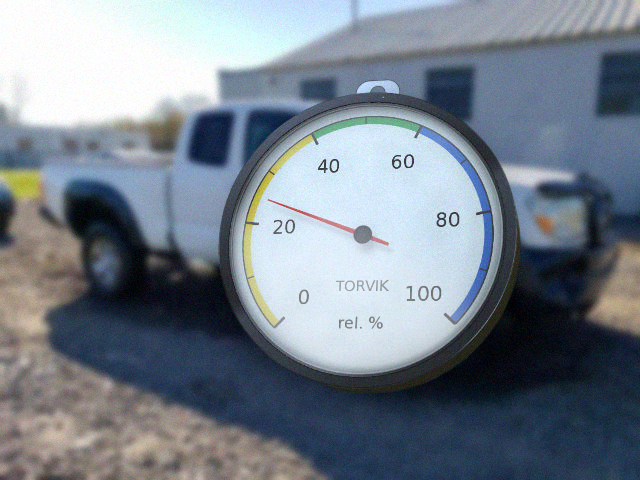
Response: 25 %
